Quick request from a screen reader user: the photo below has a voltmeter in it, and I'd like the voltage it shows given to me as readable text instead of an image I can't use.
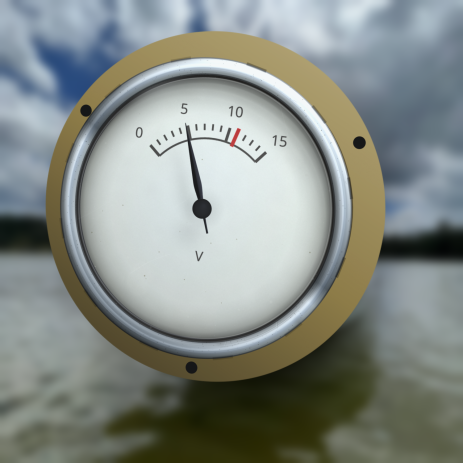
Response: 5 V
